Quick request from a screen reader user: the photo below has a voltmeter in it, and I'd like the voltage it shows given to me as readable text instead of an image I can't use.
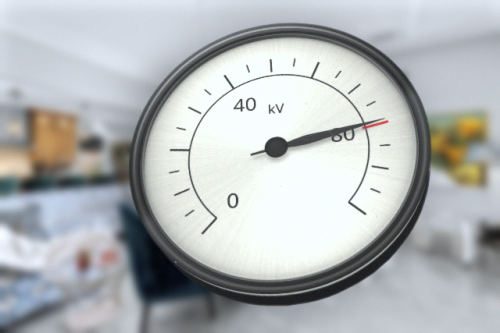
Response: 80 kV
